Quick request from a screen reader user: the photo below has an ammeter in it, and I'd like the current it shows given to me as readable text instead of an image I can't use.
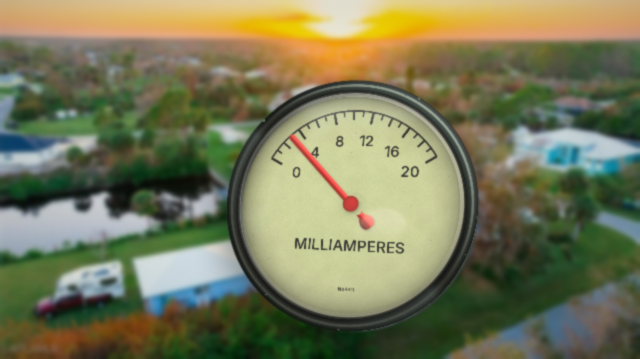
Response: 3 mA
